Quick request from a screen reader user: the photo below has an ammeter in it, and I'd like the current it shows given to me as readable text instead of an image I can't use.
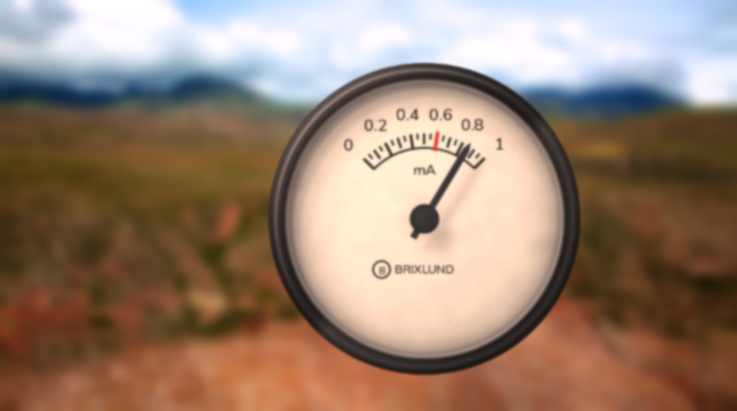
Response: 0.85 mA
